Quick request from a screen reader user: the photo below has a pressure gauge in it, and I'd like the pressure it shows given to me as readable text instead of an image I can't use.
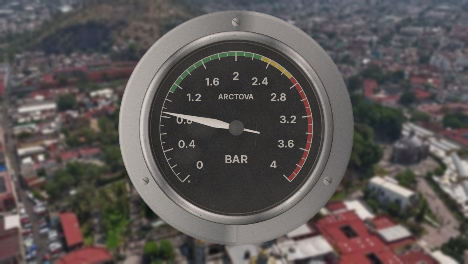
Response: 0.85 bar
